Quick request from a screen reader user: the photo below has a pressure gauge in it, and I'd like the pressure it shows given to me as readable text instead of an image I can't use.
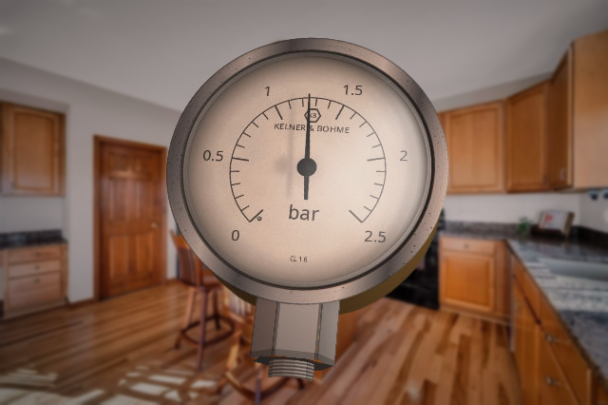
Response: 1.25 bar
